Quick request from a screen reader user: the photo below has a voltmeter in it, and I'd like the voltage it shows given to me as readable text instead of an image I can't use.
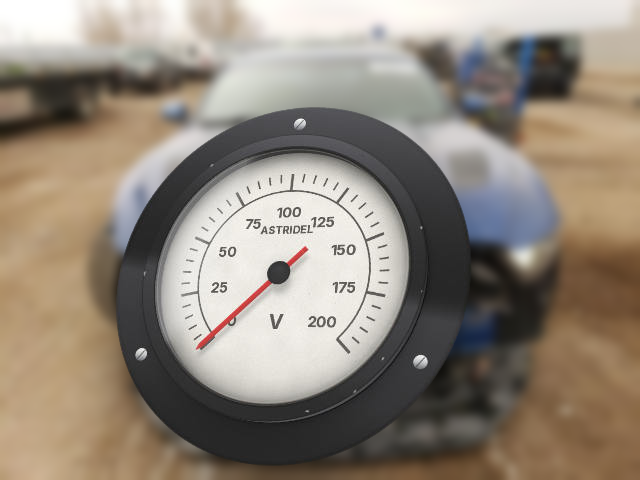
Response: 0 V
